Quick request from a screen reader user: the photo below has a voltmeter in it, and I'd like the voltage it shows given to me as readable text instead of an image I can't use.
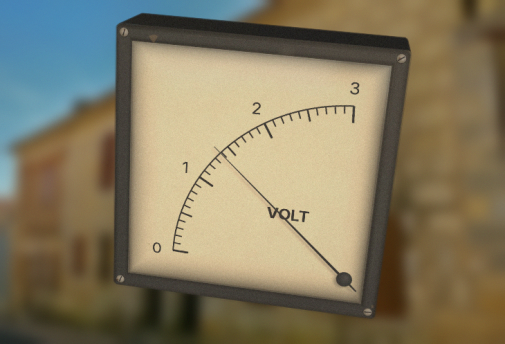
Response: 1.4 V
